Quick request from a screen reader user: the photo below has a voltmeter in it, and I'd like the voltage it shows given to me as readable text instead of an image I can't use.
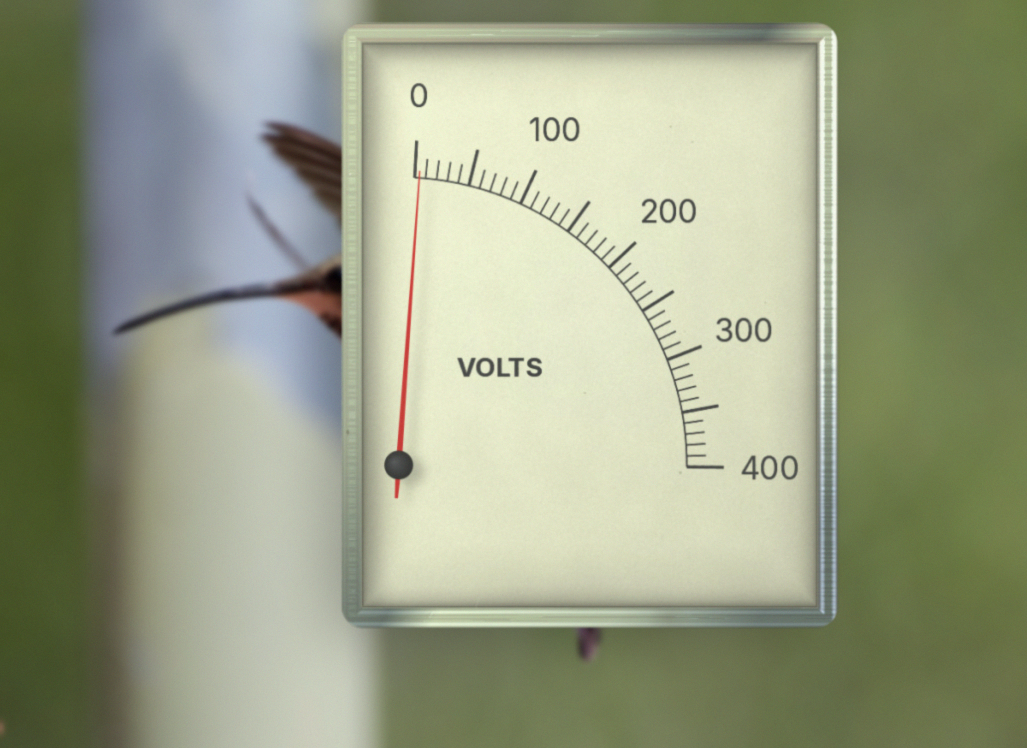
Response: 5 V
